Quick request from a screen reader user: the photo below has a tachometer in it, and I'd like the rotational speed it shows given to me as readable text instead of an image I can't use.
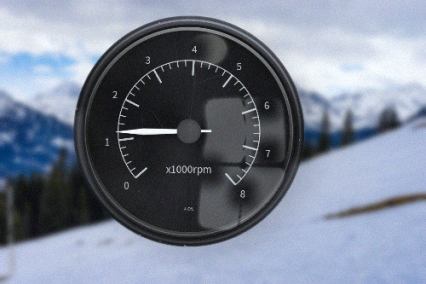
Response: 1200 rpm
